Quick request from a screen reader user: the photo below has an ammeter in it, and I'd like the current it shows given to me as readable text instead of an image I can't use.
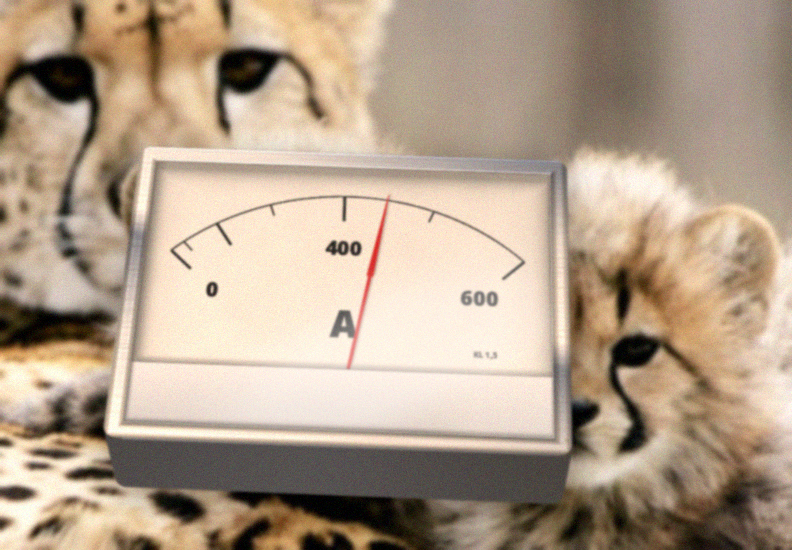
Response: 450 A
